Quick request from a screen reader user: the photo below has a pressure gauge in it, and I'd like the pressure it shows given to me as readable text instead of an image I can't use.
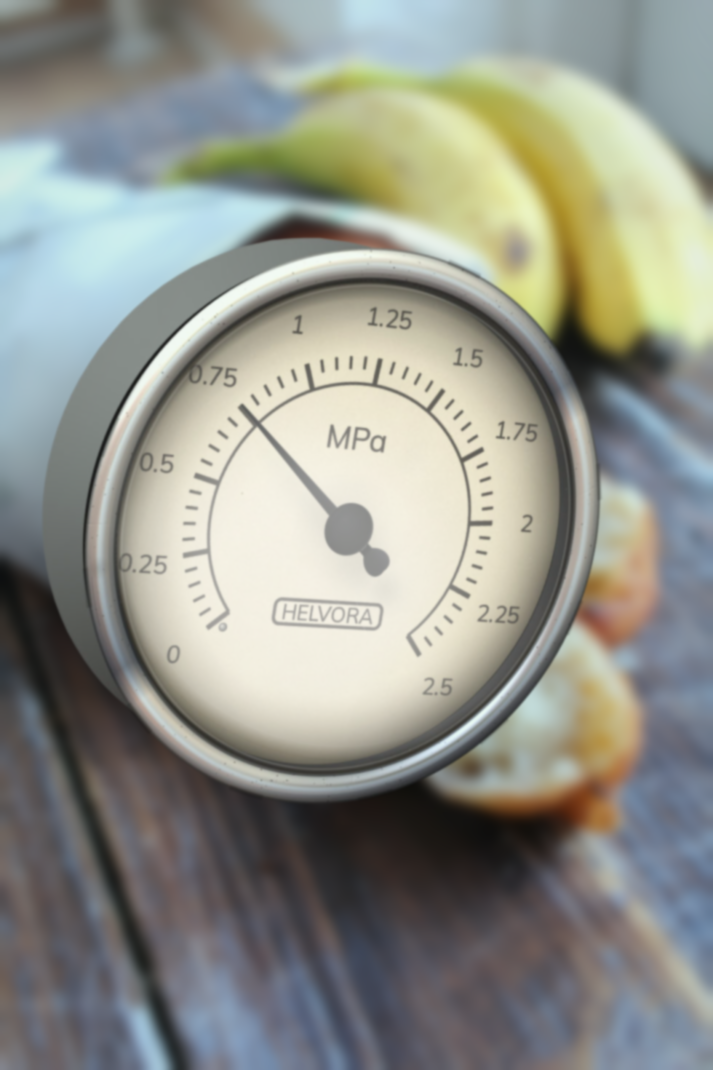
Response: 0.75 MPa
